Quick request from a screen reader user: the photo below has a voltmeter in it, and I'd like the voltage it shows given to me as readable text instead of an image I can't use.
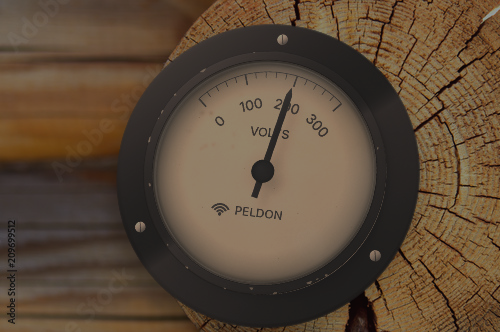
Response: 200 V
